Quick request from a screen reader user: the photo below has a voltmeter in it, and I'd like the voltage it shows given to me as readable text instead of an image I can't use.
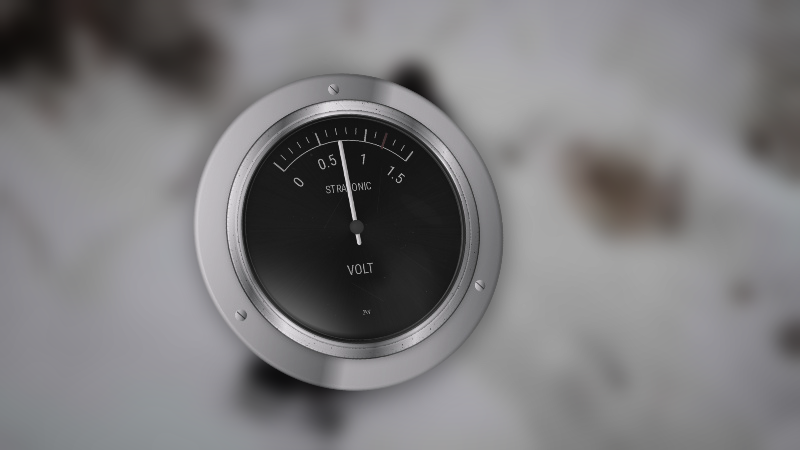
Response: 0.7 V
